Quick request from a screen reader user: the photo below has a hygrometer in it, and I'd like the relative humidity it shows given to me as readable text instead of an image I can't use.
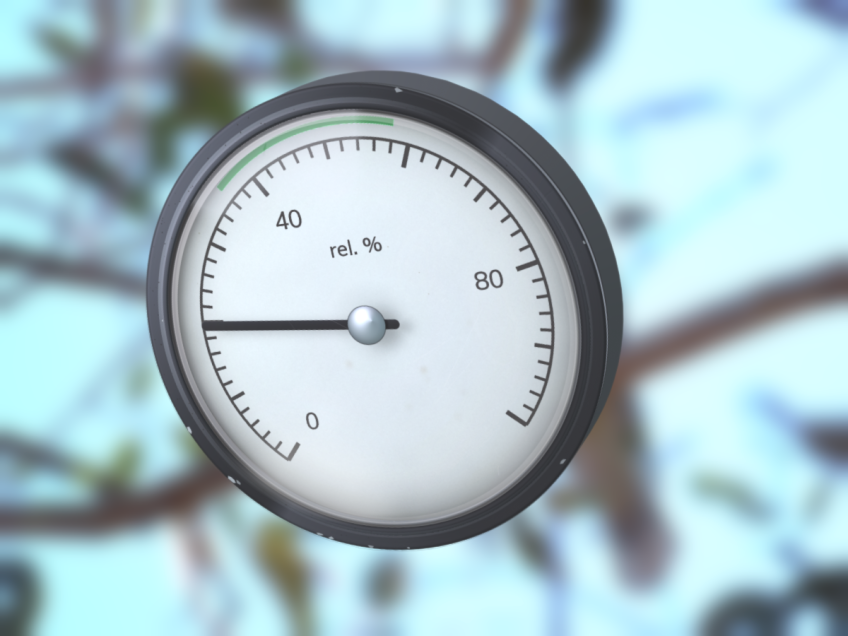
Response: 20 %
